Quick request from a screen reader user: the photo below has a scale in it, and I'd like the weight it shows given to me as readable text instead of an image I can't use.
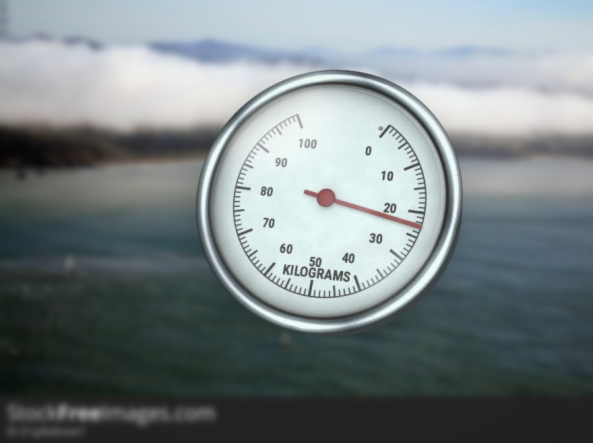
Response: 23 kg
